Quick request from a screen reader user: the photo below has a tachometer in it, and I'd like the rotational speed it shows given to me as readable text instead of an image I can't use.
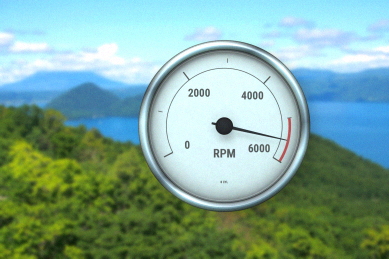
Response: 5500 rpm
